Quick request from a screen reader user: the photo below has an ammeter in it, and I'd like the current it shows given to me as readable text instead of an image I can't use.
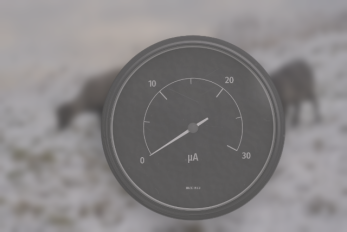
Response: 0 µA
